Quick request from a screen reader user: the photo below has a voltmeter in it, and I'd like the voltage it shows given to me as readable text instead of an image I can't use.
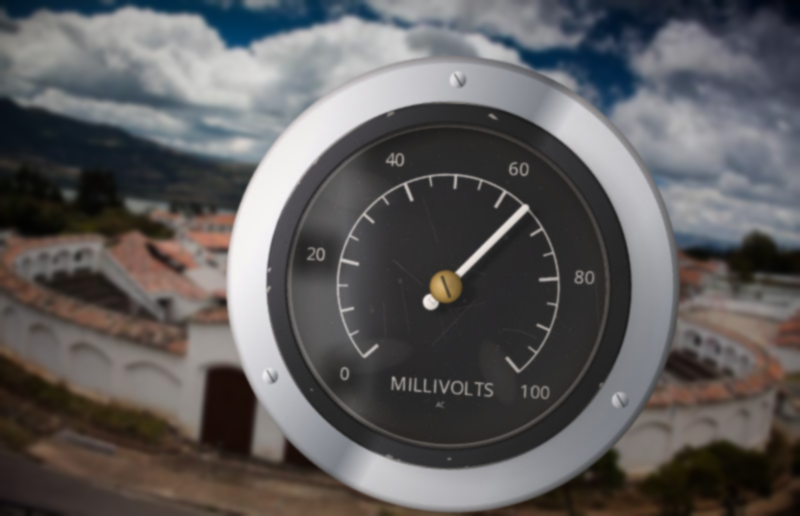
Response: 65 mV
